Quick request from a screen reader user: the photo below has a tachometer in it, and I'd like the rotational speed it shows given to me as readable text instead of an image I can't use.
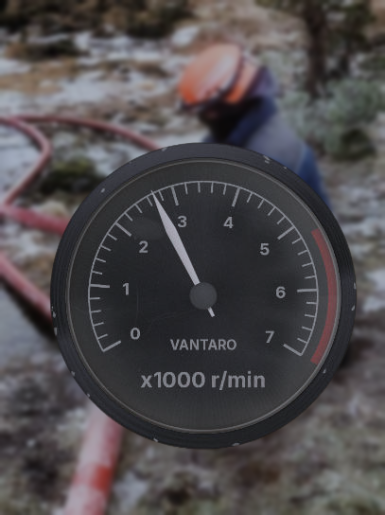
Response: 2700 rpm
